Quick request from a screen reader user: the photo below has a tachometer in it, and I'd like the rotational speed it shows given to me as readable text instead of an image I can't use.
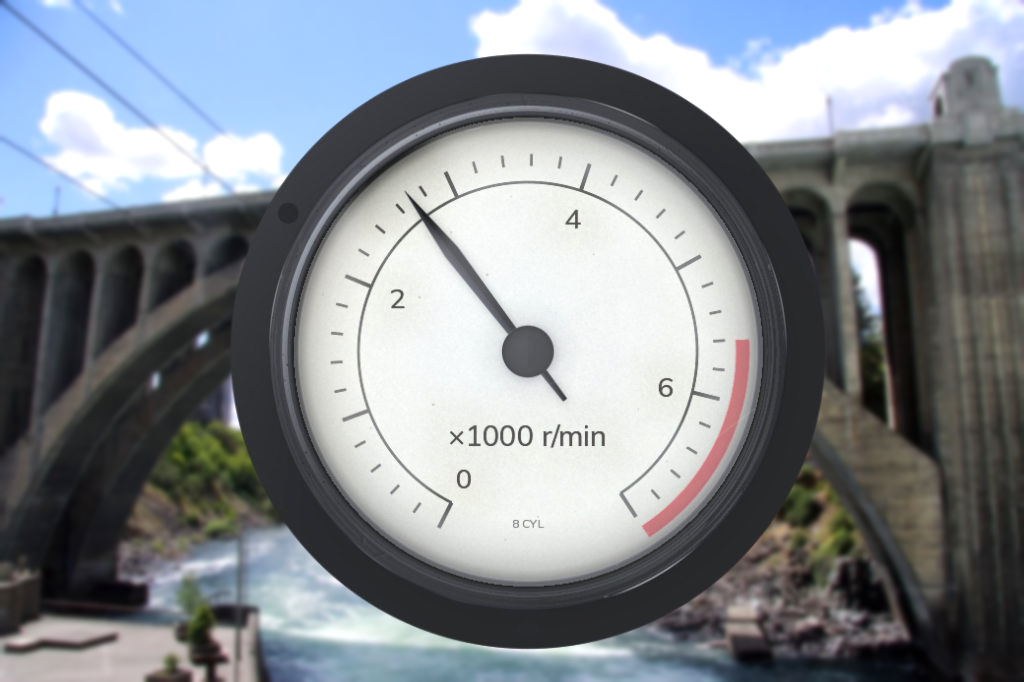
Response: 2700 rpm
